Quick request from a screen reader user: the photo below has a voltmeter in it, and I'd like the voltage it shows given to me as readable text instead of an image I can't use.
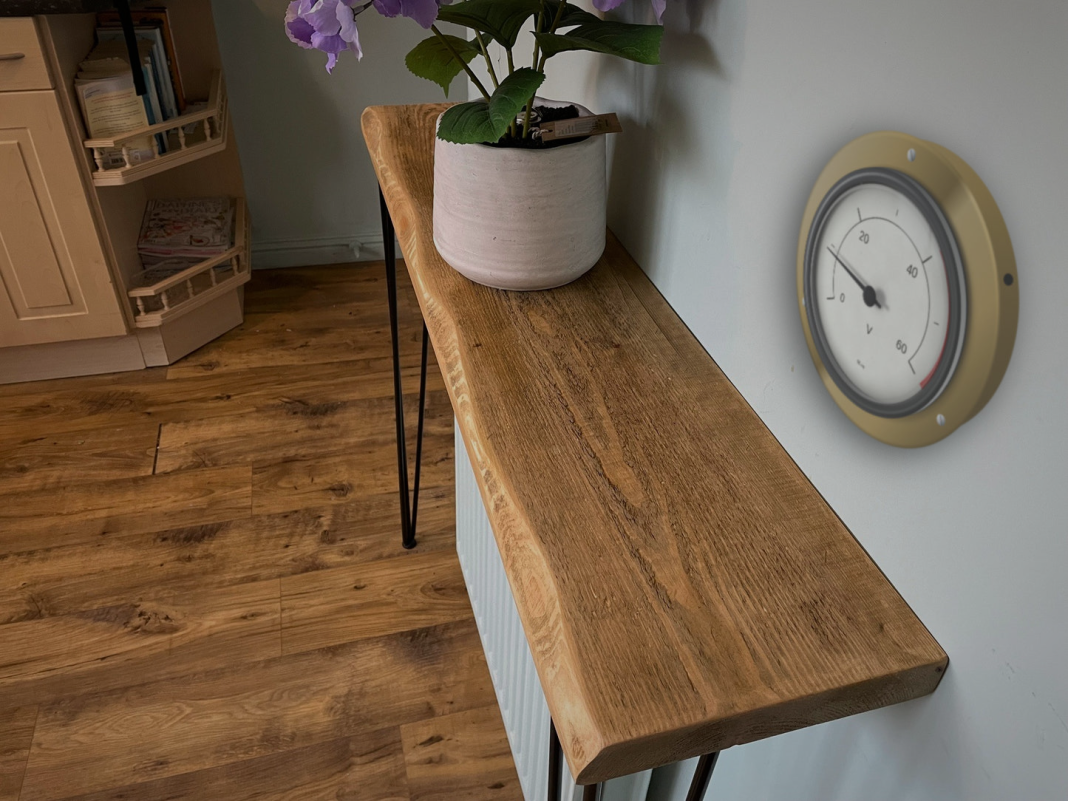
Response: 10 V
